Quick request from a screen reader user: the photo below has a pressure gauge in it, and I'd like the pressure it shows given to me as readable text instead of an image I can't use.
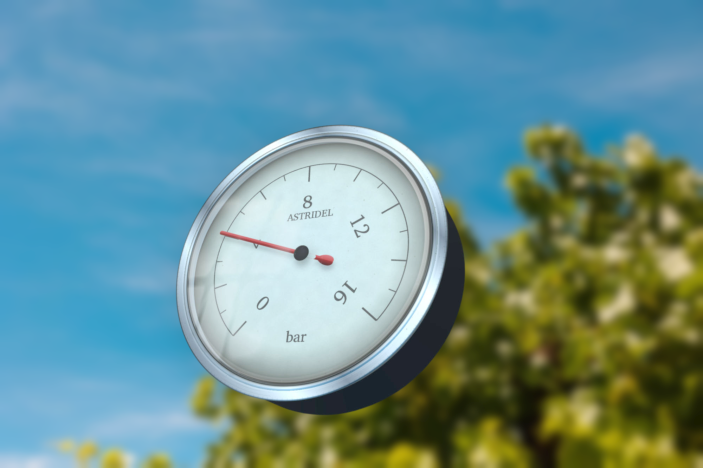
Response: 4 bar
